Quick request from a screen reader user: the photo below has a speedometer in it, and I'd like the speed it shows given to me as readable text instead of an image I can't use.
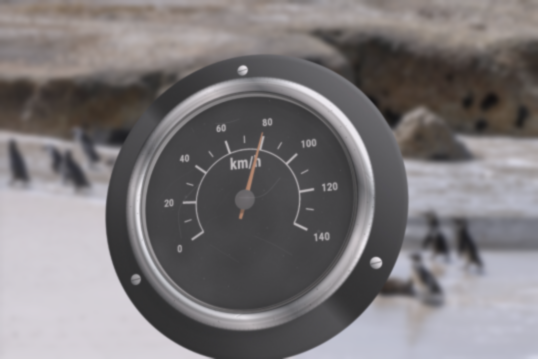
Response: 80 km/h
